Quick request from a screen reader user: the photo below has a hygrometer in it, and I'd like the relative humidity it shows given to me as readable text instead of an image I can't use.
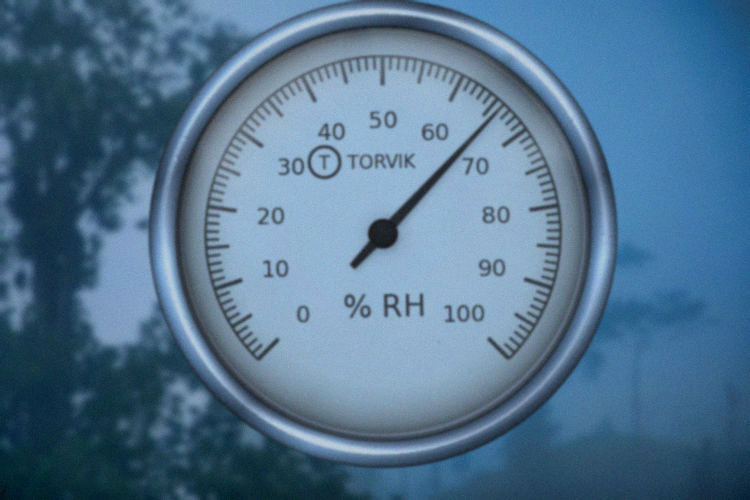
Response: 66 %
